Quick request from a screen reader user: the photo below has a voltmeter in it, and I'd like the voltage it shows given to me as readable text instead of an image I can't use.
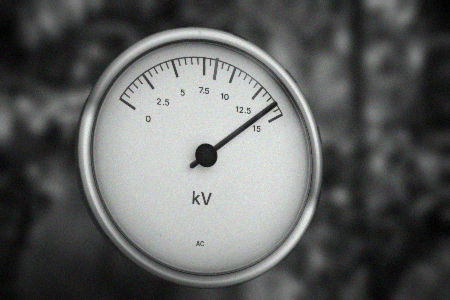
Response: 14 kV
